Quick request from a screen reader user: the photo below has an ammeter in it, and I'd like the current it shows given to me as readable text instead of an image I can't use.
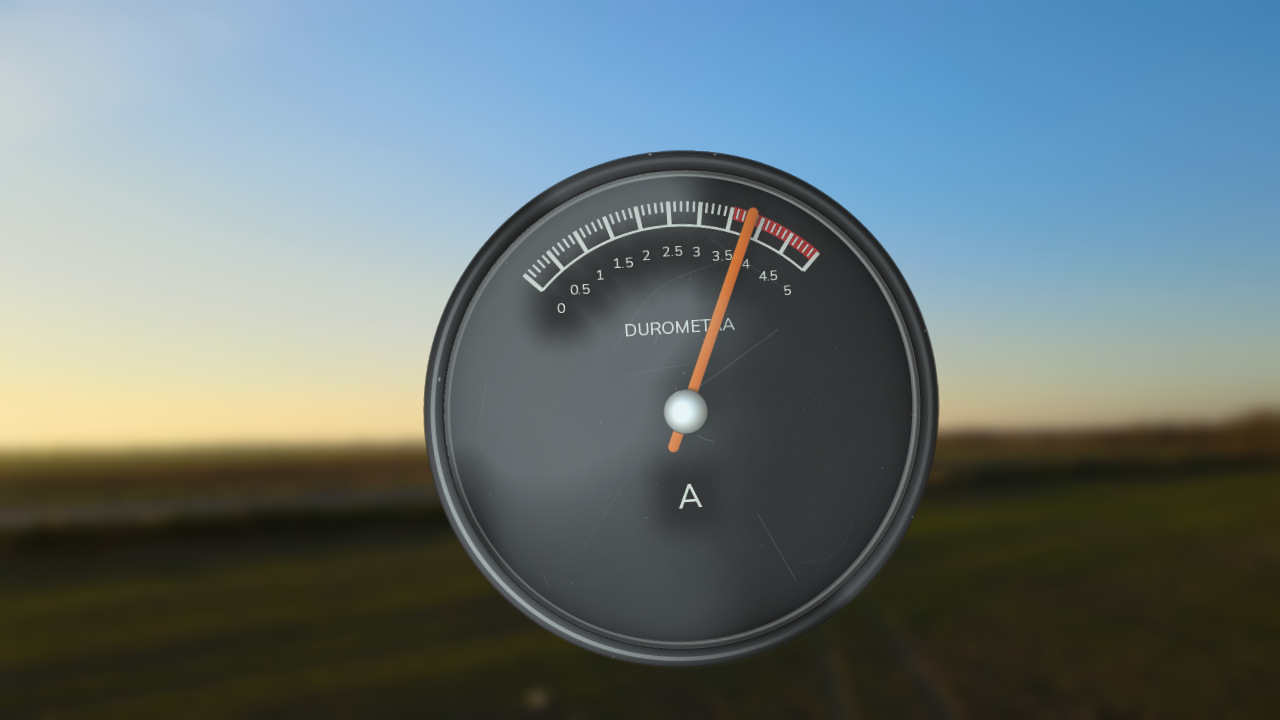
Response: 3.8 A
